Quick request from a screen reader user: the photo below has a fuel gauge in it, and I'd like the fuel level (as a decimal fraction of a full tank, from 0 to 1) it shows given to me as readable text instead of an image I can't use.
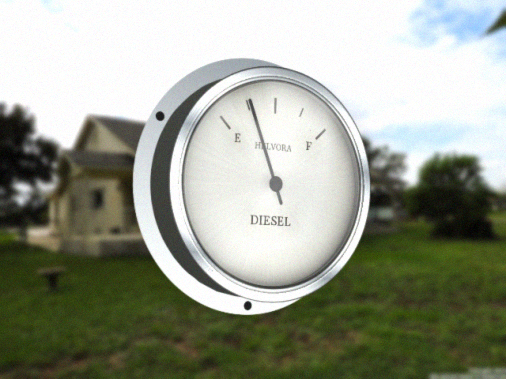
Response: 0.25
